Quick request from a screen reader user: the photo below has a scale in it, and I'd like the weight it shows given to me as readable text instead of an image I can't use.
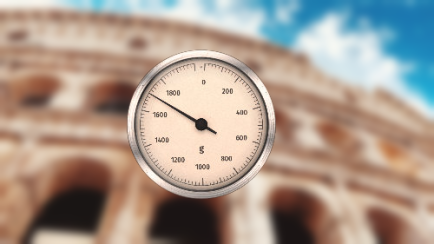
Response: 1700 g
